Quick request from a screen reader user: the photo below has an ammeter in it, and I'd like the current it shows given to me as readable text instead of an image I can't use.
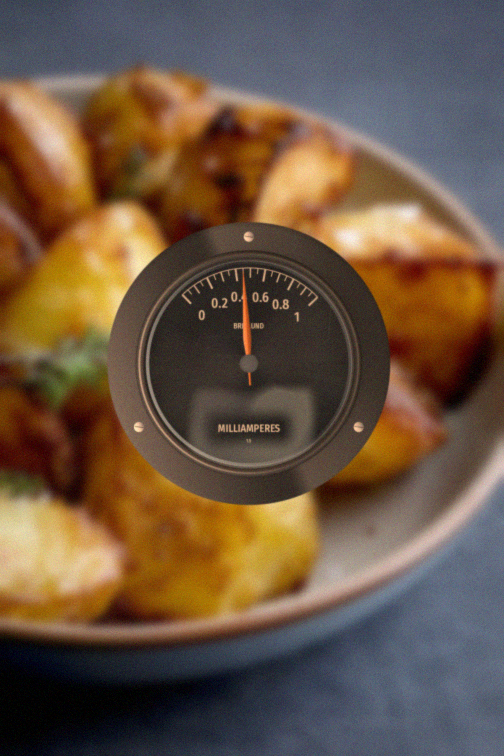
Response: 0.45 mA
